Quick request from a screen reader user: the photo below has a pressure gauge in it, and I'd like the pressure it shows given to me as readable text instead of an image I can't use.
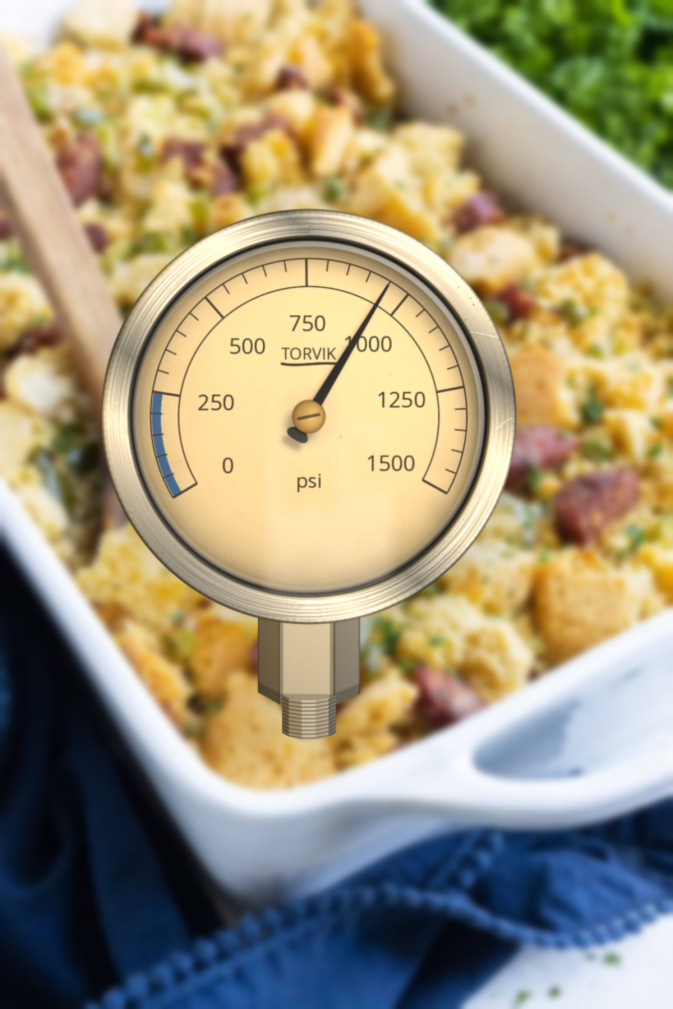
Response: 950 psi
